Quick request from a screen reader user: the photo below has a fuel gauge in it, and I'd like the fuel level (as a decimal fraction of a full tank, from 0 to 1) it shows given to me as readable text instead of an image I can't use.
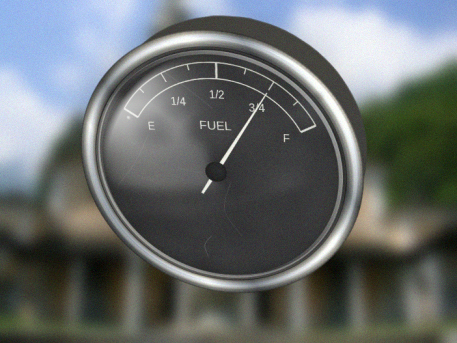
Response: 0.75
